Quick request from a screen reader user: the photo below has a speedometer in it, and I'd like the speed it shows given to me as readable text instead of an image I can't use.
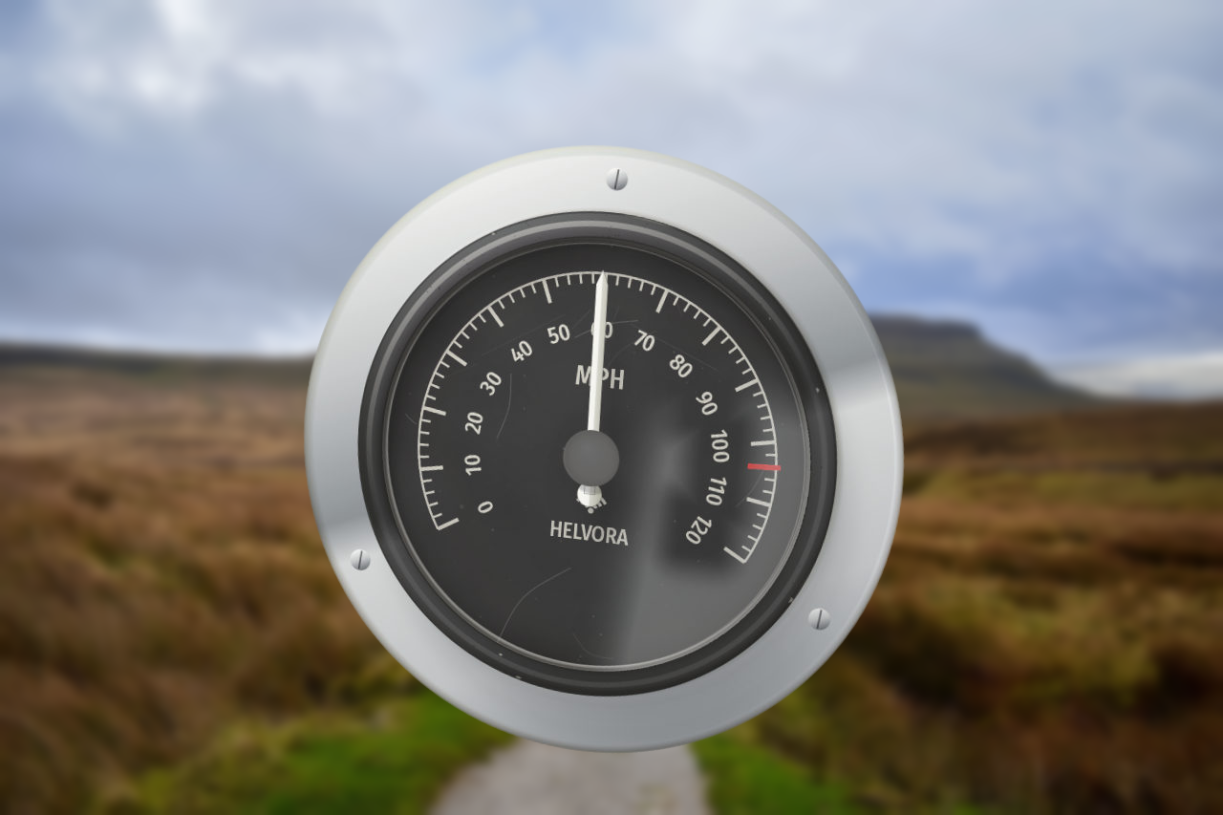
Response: 60 mph
